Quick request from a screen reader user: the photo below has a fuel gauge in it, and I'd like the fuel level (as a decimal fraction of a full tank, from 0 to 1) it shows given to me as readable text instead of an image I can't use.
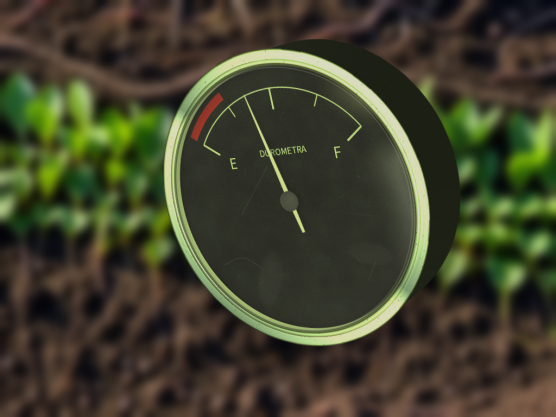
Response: 0.375
